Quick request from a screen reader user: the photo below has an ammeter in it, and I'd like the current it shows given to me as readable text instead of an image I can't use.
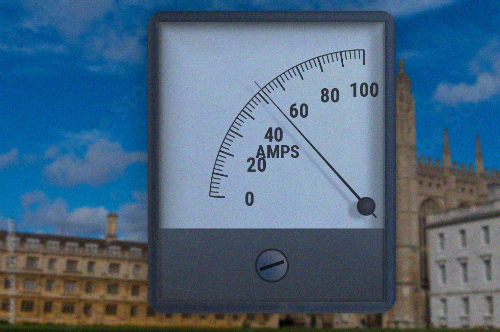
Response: 52 A
